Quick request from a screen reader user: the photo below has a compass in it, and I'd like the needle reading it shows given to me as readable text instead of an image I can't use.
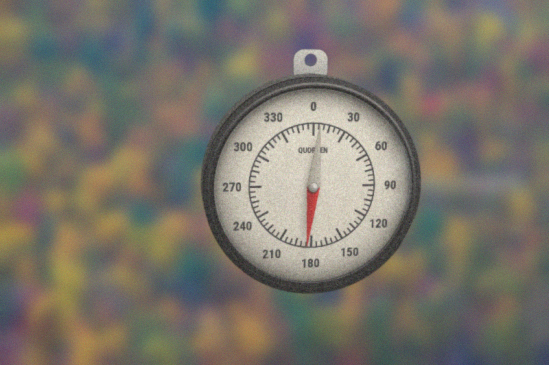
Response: 185 °
